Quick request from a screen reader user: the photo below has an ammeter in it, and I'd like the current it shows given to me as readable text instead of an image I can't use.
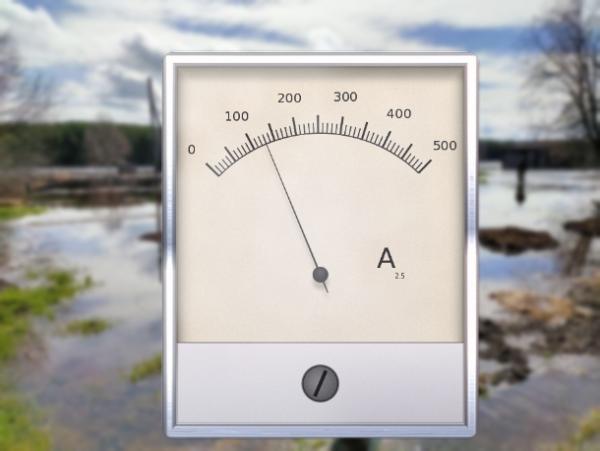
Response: 130 A
